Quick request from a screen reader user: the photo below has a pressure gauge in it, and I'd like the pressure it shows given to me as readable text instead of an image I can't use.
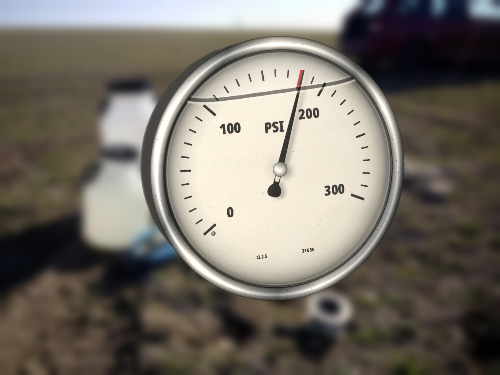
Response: 180 psi
